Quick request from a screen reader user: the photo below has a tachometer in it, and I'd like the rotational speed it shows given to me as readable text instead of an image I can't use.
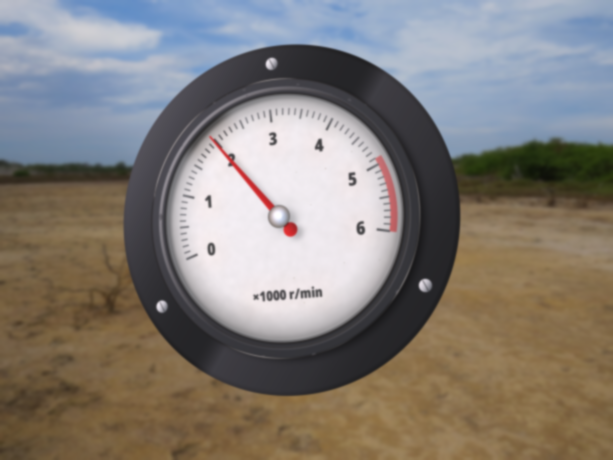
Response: 2000 rpm
